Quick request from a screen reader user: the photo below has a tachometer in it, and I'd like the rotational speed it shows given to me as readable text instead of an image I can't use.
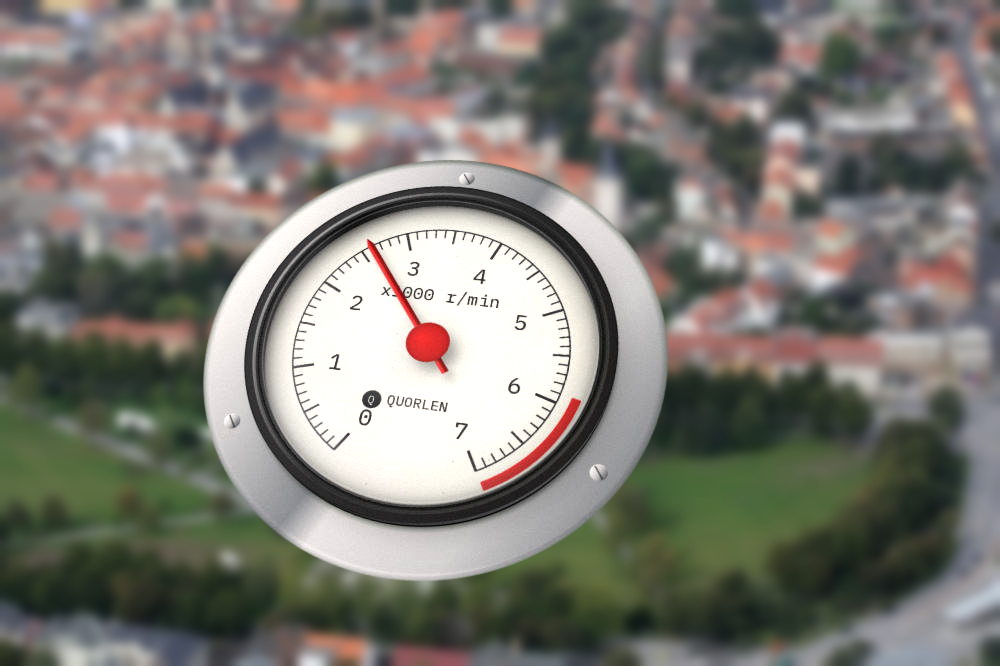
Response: 2600 rpm
